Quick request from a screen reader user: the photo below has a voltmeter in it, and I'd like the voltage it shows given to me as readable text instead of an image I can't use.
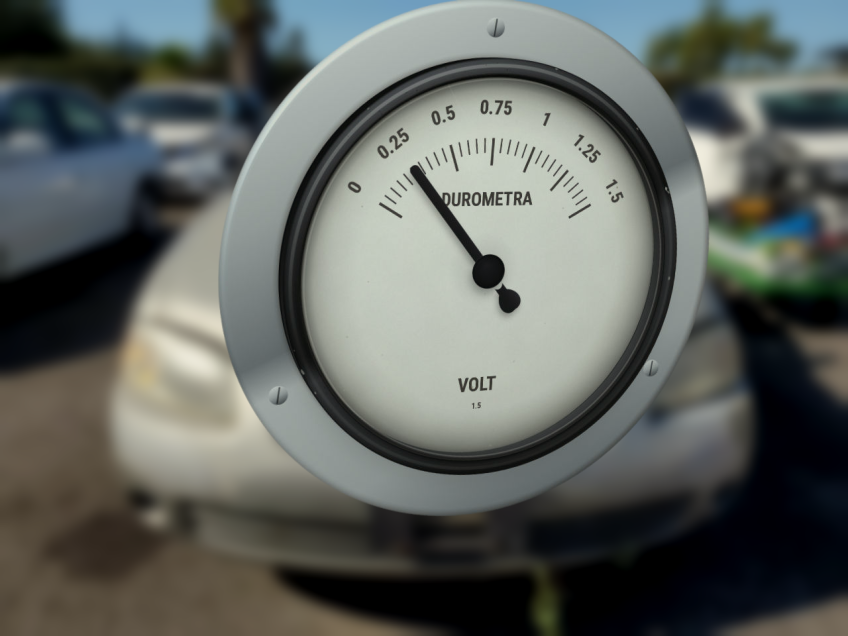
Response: 0.25 V
